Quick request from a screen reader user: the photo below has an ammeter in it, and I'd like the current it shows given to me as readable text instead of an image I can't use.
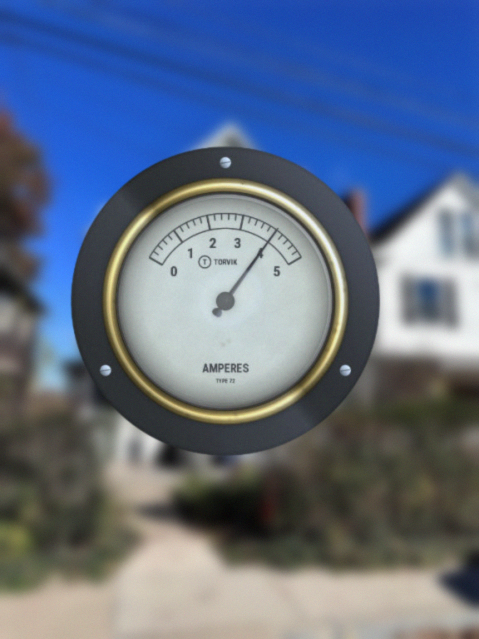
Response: 4 A
